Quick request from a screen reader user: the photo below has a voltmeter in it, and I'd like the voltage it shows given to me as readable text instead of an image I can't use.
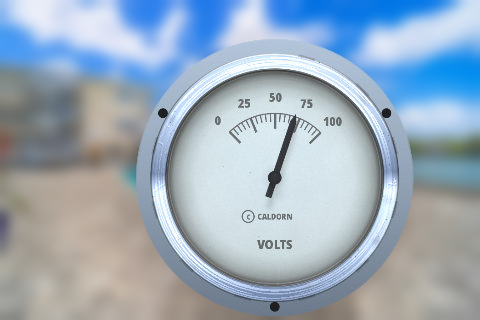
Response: 70 V
